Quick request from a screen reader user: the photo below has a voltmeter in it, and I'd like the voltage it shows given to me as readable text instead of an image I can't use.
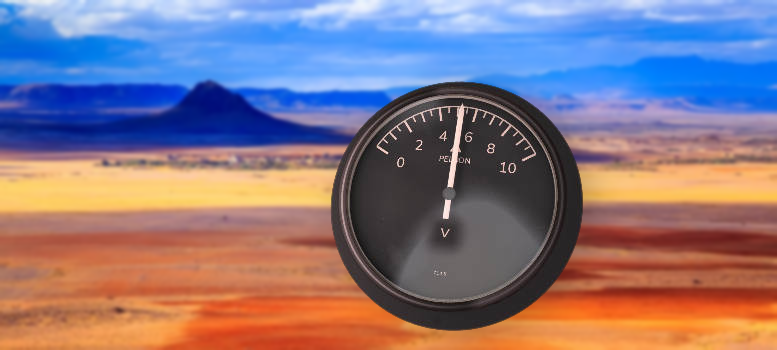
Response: 5.25 V
